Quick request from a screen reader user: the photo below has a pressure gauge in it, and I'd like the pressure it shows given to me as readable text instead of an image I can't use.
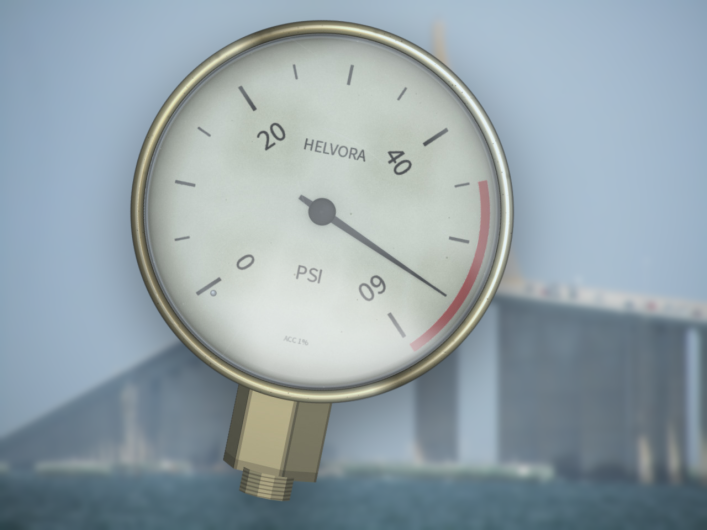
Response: 55 psi
